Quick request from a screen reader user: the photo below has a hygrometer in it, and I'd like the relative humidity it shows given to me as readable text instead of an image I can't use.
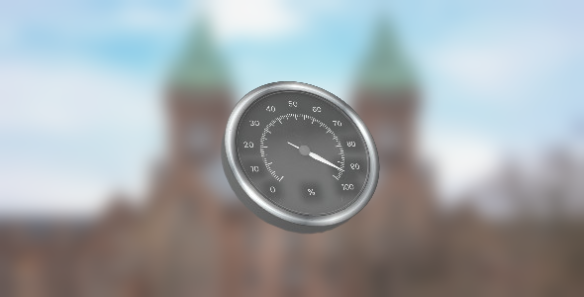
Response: 95 %
